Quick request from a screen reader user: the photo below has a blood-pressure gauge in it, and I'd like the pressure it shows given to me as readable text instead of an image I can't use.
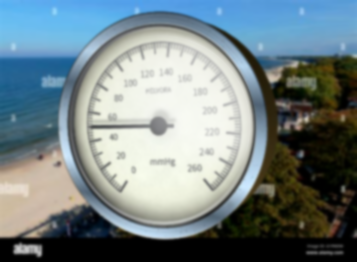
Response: 50 mmHg
